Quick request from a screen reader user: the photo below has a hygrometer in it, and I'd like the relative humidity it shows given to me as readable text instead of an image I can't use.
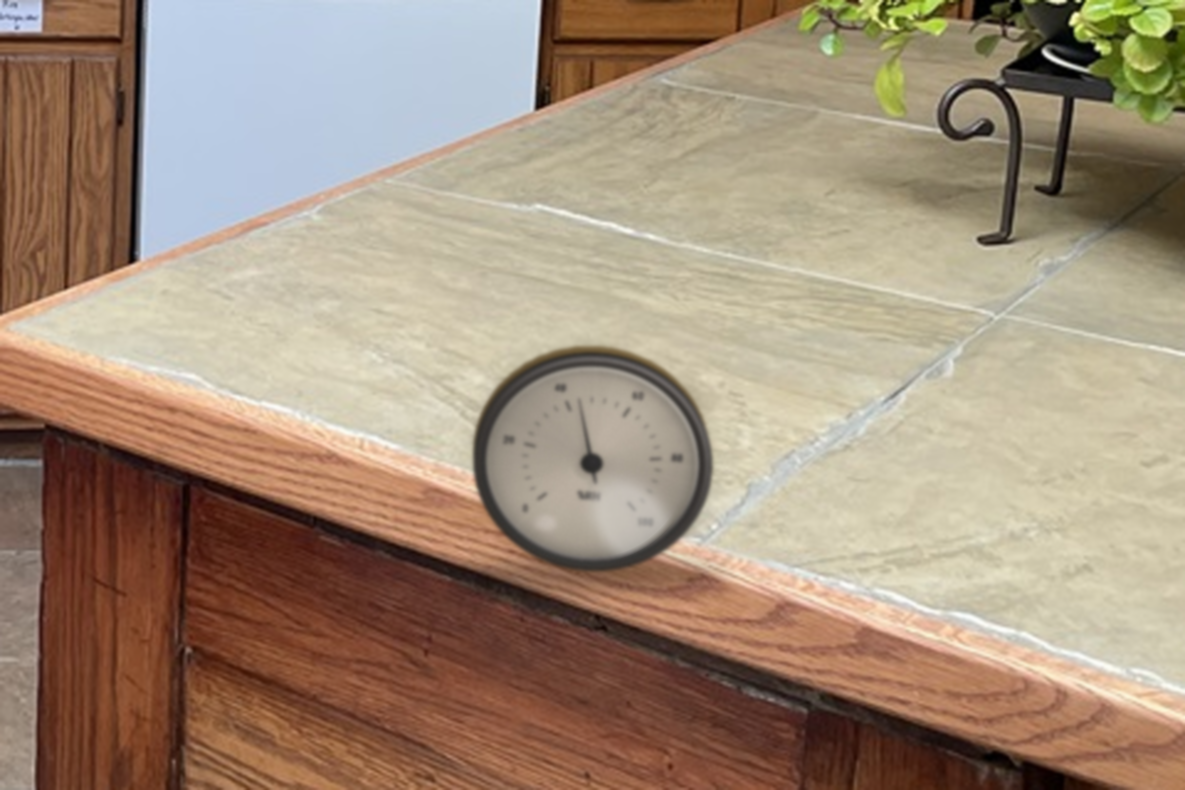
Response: 44 %
